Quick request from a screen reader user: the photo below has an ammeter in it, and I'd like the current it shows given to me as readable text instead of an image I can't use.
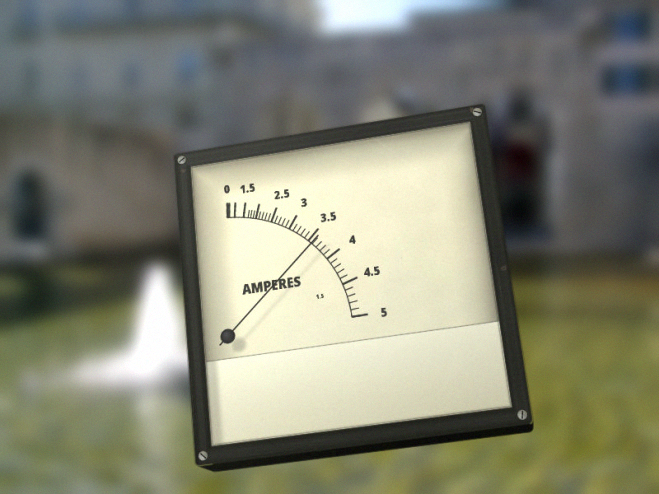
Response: 3.6 A
